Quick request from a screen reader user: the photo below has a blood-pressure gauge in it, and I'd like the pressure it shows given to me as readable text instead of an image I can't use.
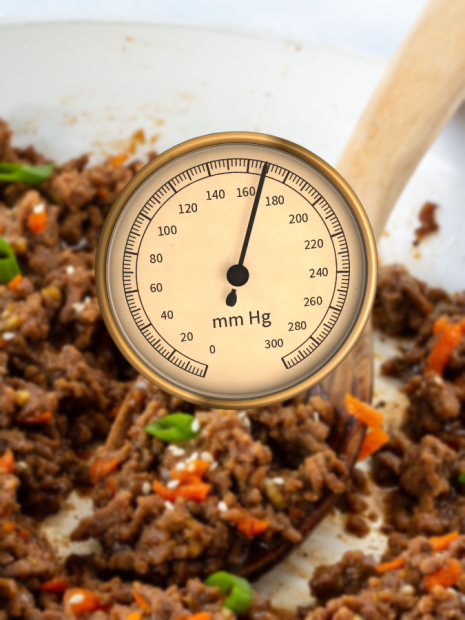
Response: 168 mmHg
